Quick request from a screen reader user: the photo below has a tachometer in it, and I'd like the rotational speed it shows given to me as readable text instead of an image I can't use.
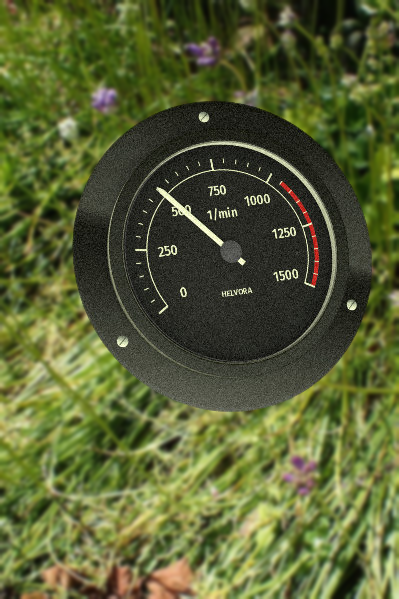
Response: 500 rpm
